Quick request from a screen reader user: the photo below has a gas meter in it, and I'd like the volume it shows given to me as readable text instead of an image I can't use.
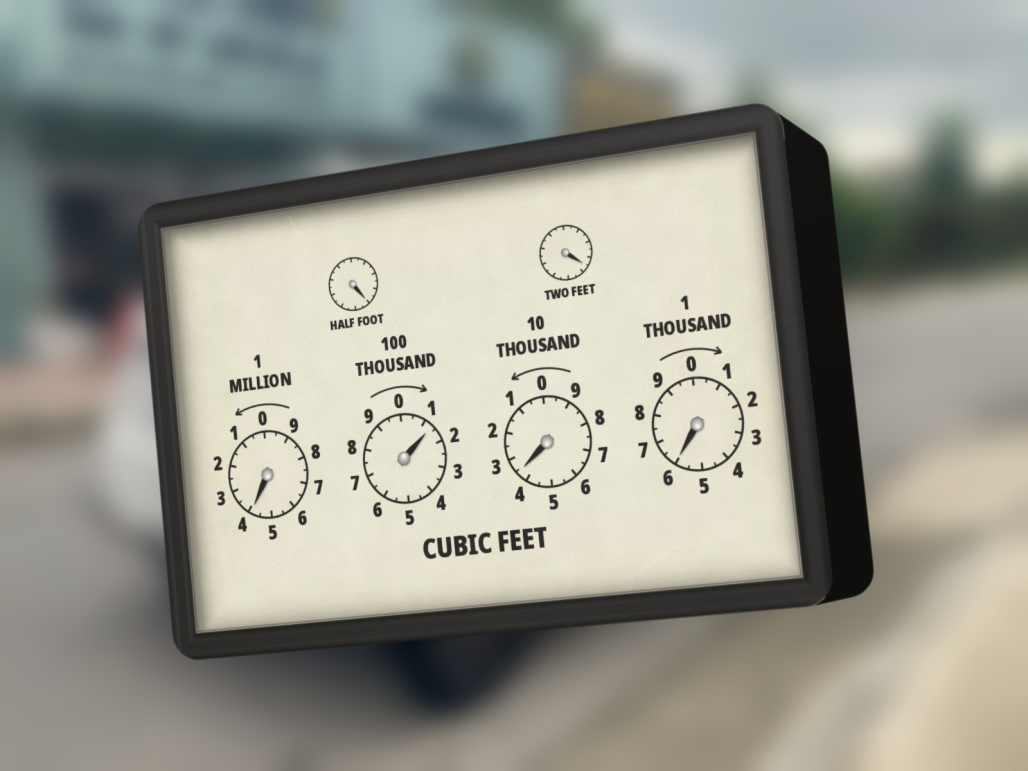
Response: 413600 ft³
